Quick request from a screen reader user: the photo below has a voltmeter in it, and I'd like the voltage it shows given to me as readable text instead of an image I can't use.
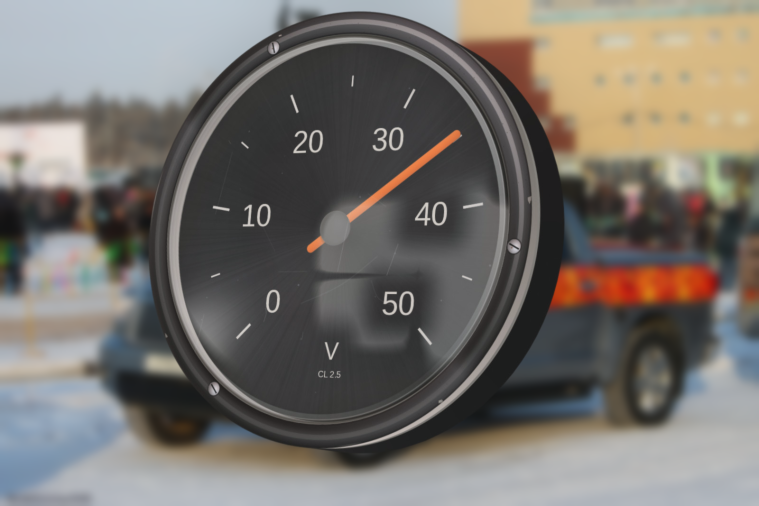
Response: 35 V
